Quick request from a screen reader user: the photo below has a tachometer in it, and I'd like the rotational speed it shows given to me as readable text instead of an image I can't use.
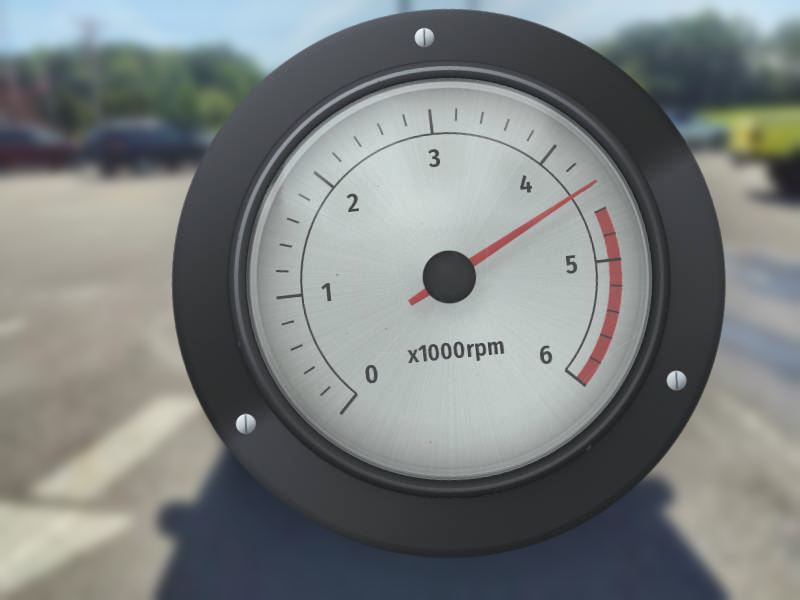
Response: 4400 rpm
